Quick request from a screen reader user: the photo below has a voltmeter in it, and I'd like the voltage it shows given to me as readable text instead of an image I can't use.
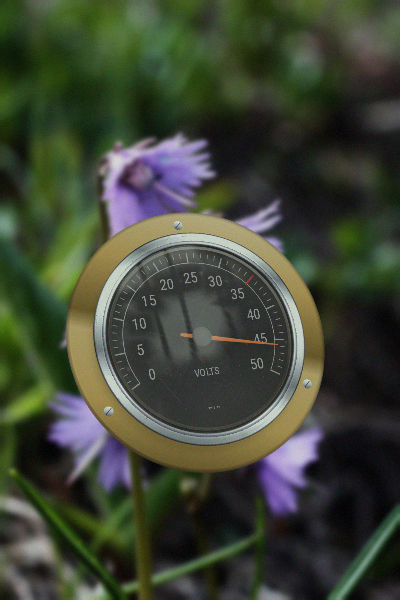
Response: 46 V
